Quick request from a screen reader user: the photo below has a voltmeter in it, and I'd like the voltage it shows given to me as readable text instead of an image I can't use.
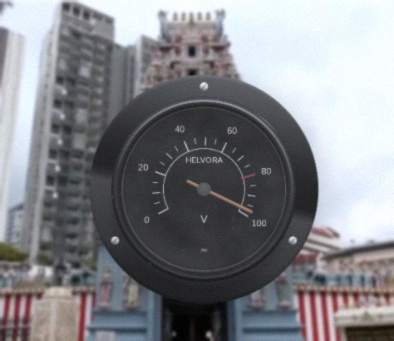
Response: 97.5 V
